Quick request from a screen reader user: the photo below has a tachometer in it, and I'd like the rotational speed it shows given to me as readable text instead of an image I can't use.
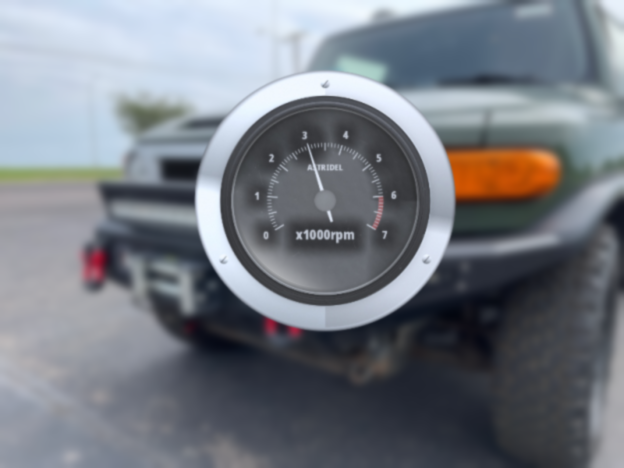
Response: 3000 rpm
